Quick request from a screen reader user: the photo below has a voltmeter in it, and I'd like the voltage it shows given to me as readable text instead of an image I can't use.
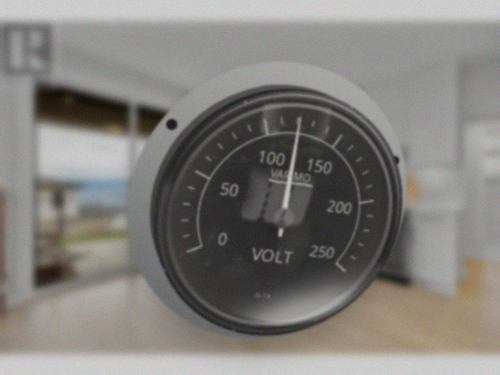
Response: 120 V
